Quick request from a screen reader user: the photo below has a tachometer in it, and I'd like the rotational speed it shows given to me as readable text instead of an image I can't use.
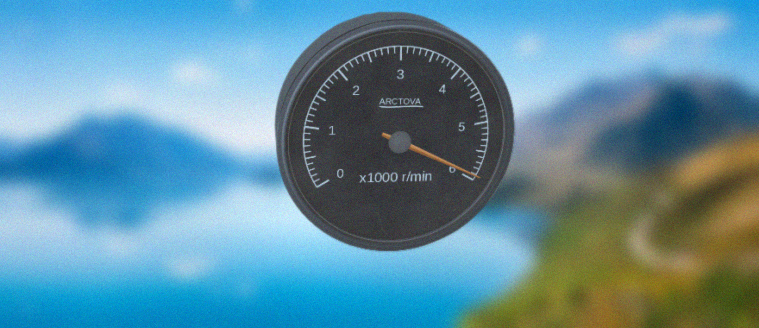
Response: 5900 rpm
